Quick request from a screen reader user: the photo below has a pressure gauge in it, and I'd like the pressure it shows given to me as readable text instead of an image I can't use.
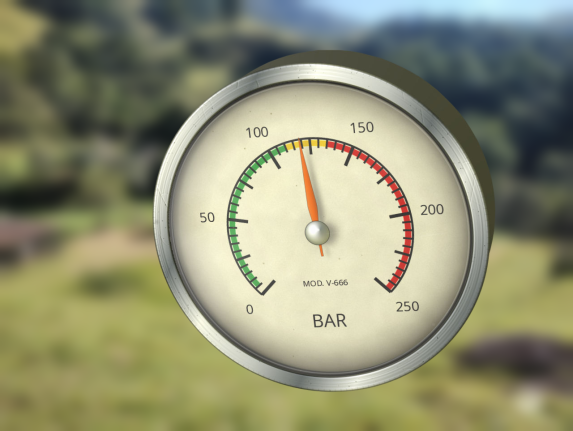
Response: 120 bar
